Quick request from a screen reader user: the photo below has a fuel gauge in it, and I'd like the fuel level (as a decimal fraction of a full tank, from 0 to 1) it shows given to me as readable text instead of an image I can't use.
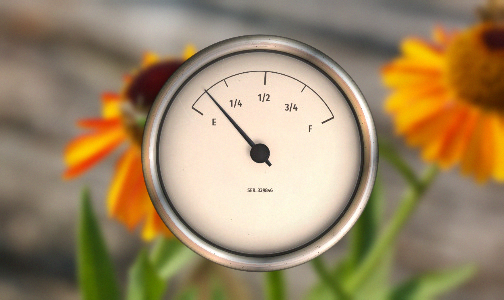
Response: 0.125
